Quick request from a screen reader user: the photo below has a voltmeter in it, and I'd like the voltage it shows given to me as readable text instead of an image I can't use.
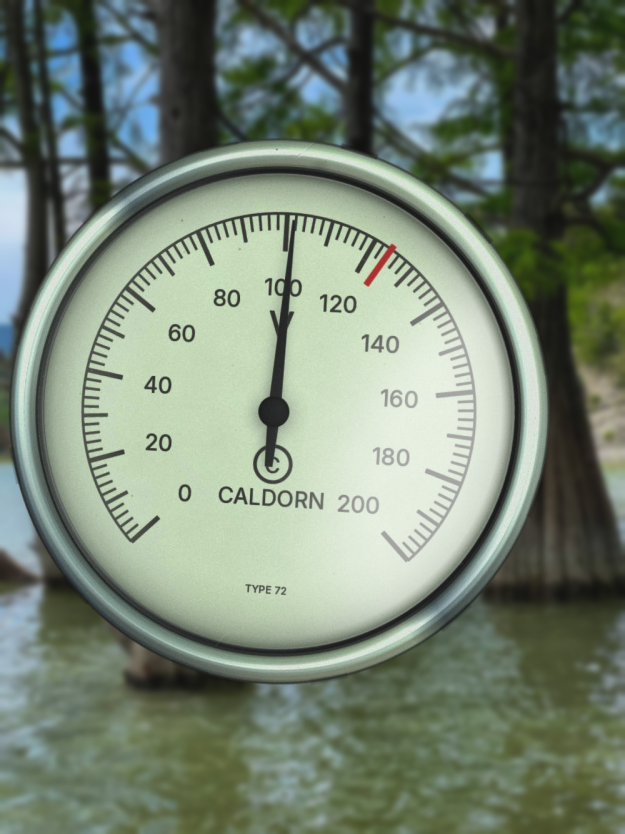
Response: 102 V
